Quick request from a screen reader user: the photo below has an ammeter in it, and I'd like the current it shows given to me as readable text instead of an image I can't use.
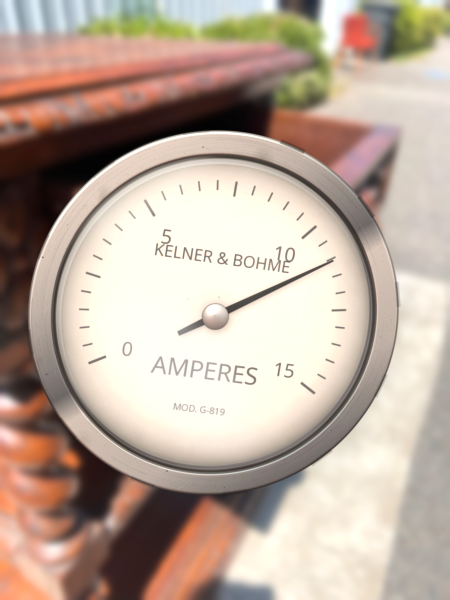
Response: 11 A
